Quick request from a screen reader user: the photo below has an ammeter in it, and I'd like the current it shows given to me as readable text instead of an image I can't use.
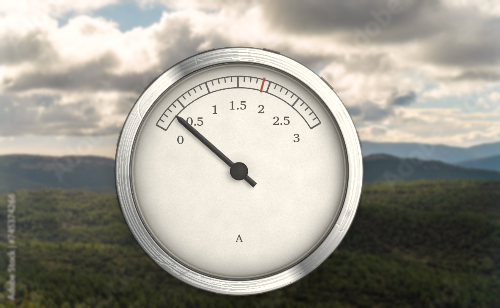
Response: 0.3 A
